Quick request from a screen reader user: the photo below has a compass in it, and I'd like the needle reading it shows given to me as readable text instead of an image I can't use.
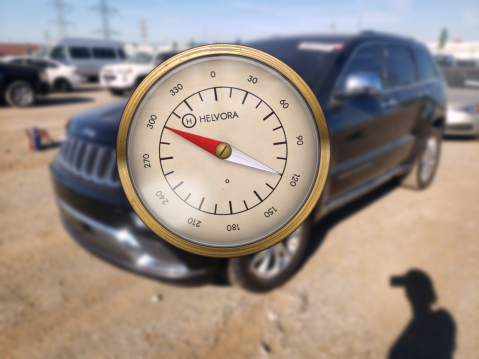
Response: 300 °
